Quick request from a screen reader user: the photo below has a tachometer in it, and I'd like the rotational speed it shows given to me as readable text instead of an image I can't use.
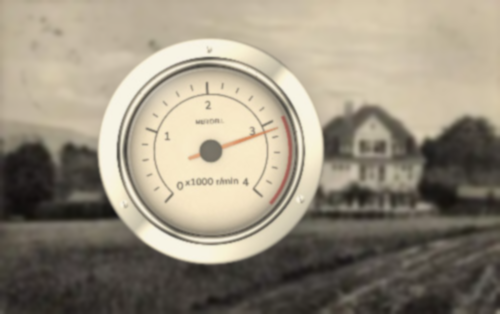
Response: 3100 rpm
